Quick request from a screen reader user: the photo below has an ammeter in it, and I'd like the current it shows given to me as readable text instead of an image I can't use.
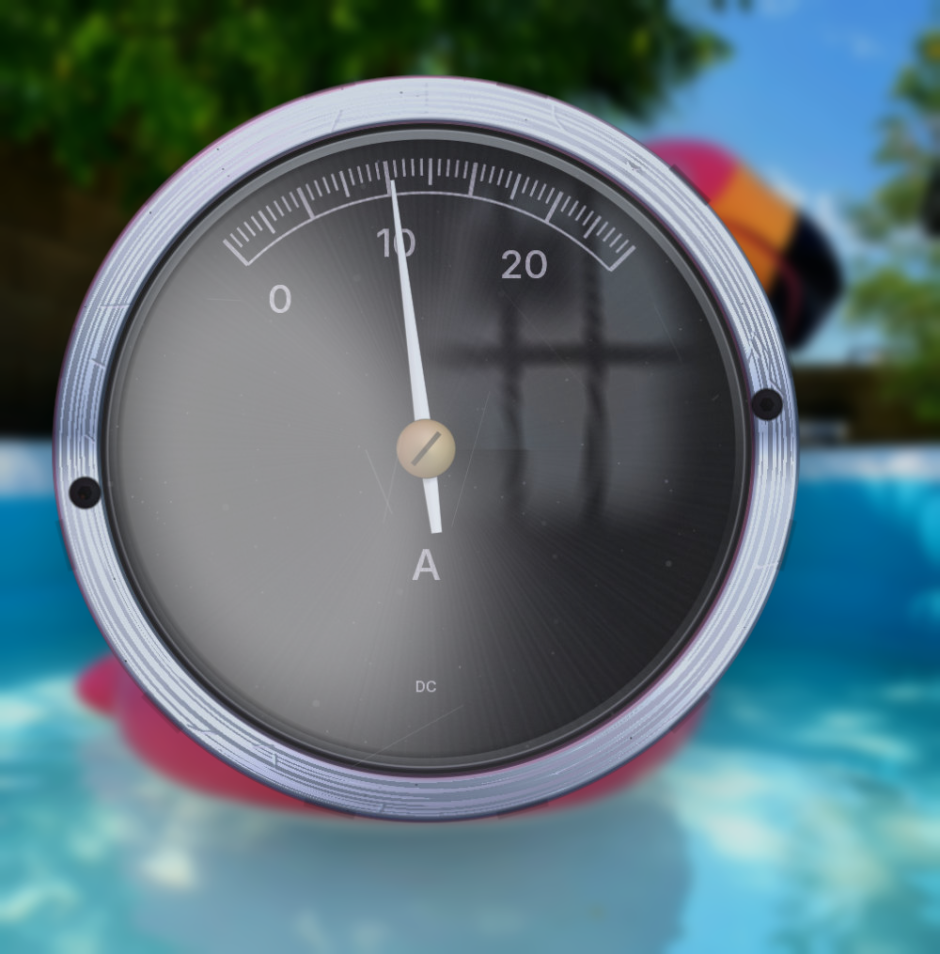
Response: 10.25 A
